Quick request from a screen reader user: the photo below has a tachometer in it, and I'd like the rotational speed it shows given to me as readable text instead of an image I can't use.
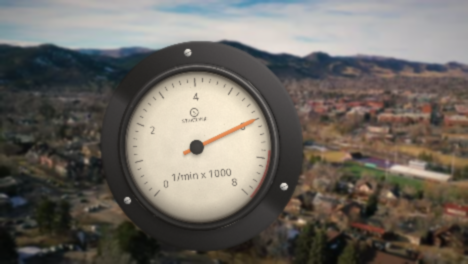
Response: 6000 rpm
